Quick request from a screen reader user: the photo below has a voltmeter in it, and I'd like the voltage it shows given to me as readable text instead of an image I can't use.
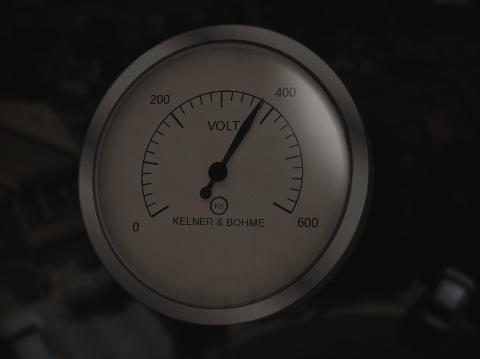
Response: 380 V
